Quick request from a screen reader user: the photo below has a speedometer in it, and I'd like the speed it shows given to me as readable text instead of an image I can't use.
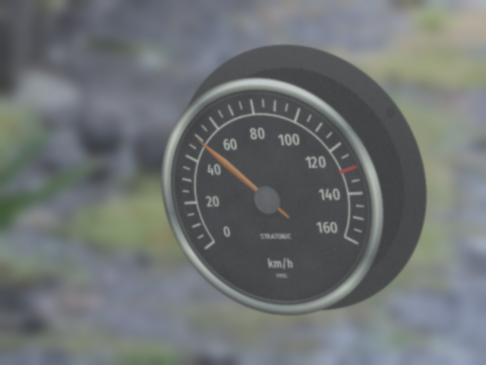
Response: 50 km/h
